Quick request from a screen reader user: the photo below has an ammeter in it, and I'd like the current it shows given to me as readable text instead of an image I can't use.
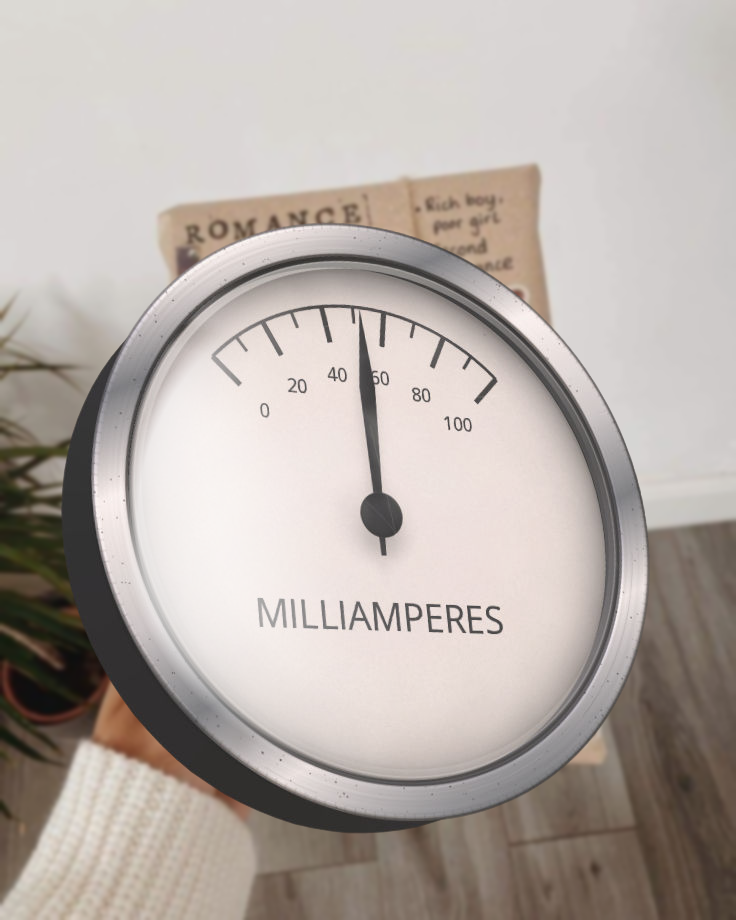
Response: 50 mA
